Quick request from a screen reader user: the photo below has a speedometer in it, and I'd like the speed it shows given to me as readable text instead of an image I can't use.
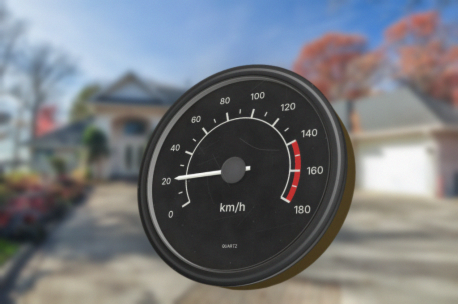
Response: 20 km/h
